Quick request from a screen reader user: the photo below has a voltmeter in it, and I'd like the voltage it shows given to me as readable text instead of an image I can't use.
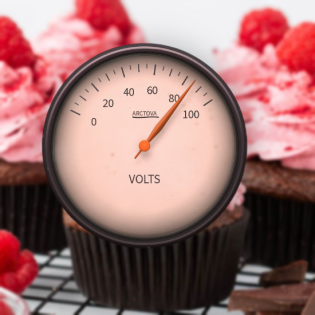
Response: 85 V
